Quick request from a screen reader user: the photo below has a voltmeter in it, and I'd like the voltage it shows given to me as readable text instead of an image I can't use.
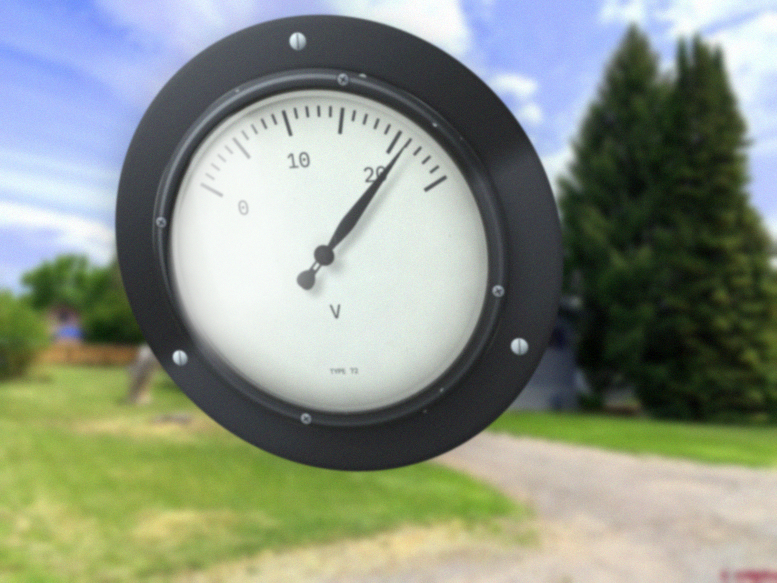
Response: 21 V
